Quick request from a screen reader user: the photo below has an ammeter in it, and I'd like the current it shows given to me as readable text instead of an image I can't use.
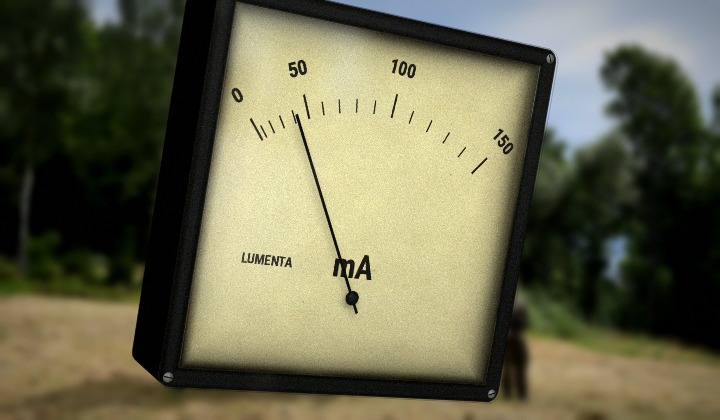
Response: 40 mA
